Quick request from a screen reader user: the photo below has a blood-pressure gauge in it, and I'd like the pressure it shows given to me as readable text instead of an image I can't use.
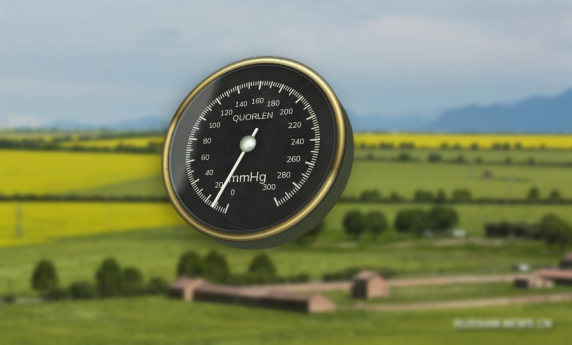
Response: 10 mmHg
